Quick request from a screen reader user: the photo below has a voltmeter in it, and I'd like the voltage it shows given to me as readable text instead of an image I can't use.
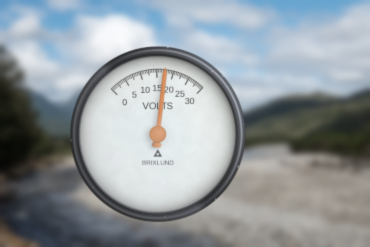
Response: 17.5 V
